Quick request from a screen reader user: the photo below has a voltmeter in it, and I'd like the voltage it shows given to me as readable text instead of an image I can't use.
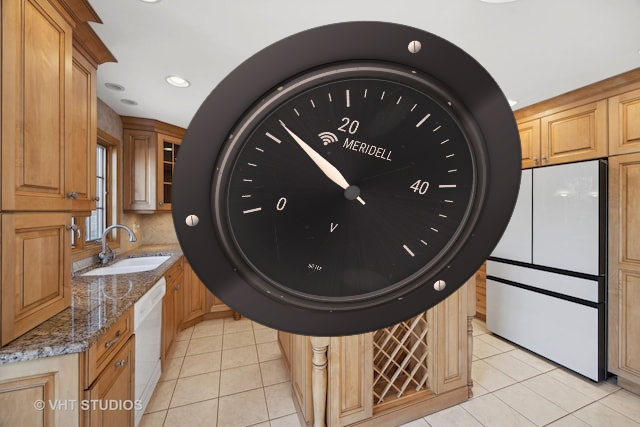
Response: 12 V
